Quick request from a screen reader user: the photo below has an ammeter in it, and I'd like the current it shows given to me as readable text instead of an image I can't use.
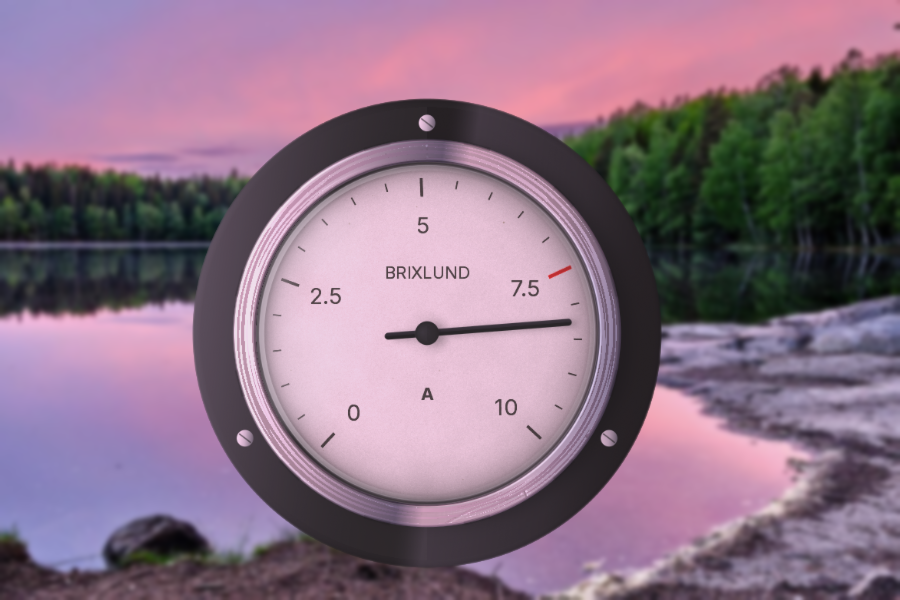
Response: 8.25 A
